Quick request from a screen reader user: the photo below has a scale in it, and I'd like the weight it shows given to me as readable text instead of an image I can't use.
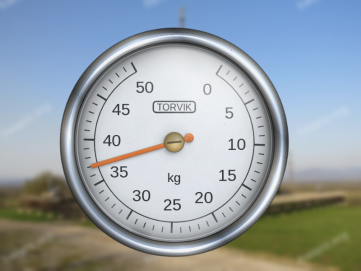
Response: 37 kg
